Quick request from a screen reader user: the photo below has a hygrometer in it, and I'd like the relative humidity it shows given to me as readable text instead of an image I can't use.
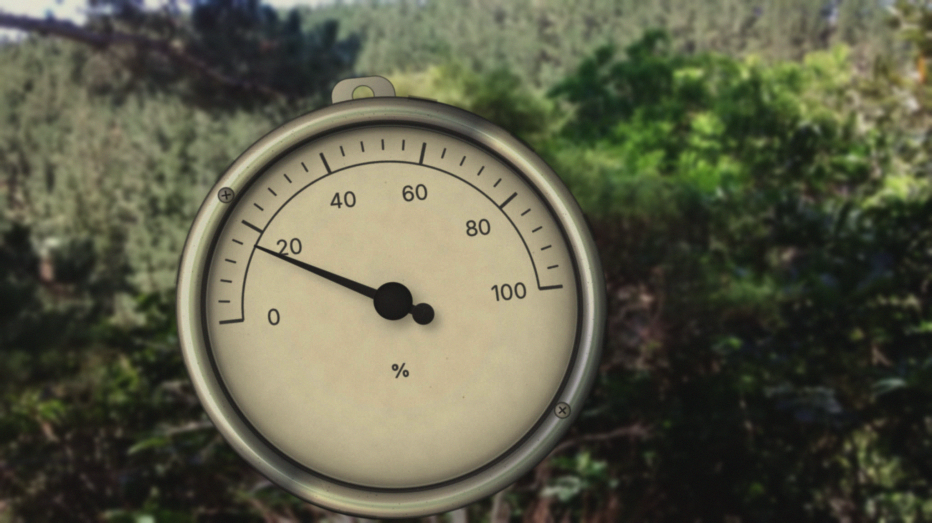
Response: 16 %
